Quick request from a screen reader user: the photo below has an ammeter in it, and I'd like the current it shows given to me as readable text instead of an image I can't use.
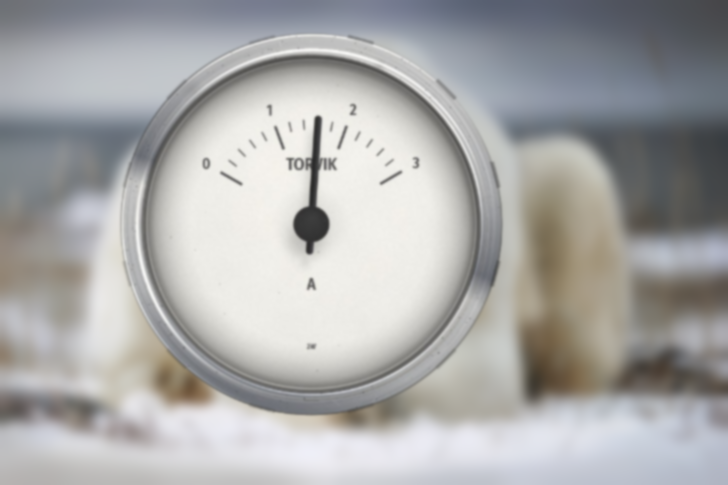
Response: 1.6 A
